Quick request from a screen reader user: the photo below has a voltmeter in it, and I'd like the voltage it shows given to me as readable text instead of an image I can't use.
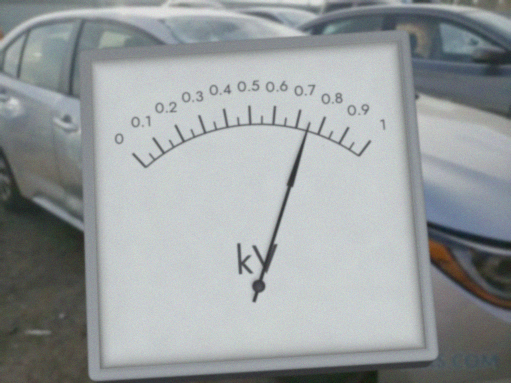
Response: 0.75 kV
